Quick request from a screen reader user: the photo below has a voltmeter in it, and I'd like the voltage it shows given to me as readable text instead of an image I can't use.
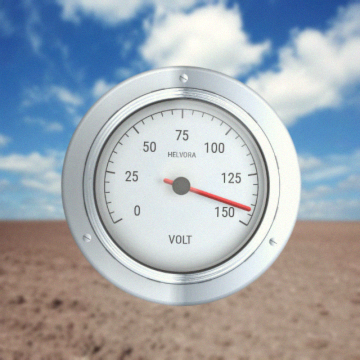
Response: 142.5 V
